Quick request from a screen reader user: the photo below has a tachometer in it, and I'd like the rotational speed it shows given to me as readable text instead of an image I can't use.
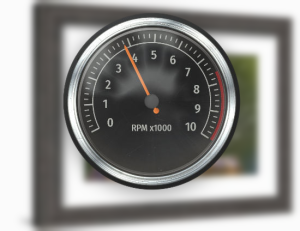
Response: 3800 rpm
